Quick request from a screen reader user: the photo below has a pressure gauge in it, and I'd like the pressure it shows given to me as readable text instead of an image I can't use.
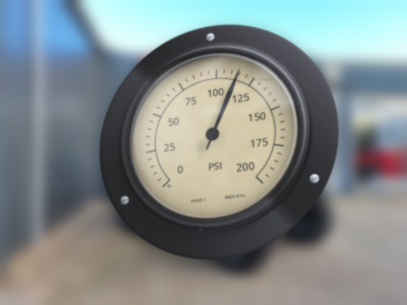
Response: 115 psi
